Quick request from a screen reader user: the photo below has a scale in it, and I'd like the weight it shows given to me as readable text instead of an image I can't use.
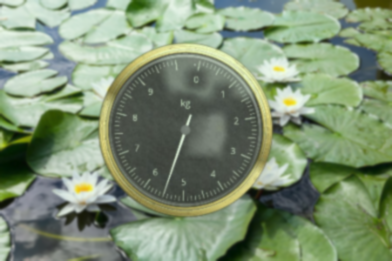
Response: 5.5 kg
